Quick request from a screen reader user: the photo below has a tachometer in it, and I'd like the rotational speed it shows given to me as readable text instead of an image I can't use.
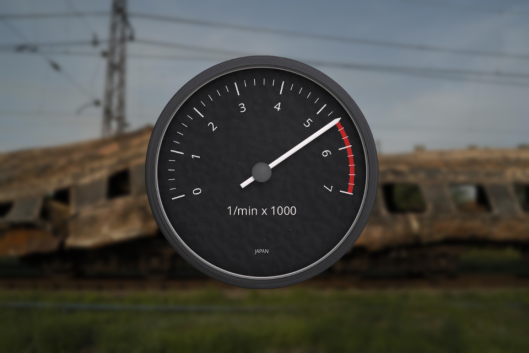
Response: 5400 rpm
